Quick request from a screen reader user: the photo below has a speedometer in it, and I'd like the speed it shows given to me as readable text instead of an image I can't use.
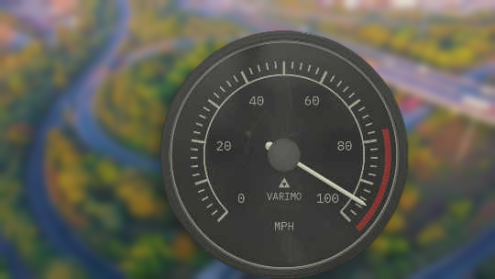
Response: 95 mph
